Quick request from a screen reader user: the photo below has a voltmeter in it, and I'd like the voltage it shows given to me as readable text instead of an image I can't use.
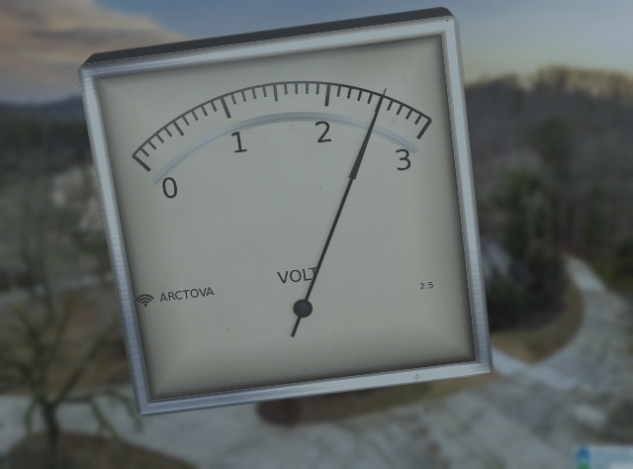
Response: 2.5 V
